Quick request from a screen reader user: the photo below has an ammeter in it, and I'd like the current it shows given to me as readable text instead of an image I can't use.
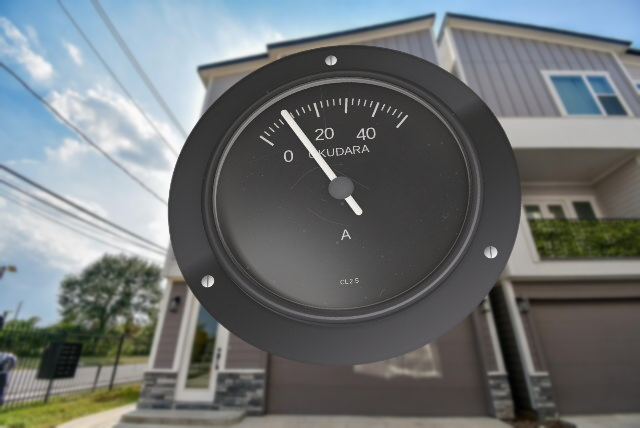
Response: 10 A
